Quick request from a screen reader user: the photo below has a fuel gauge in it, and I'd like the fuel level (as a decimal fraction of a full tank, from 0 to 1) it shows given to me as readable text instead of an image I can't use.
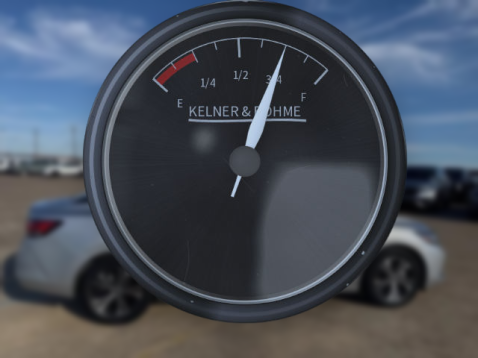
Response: 0.75
